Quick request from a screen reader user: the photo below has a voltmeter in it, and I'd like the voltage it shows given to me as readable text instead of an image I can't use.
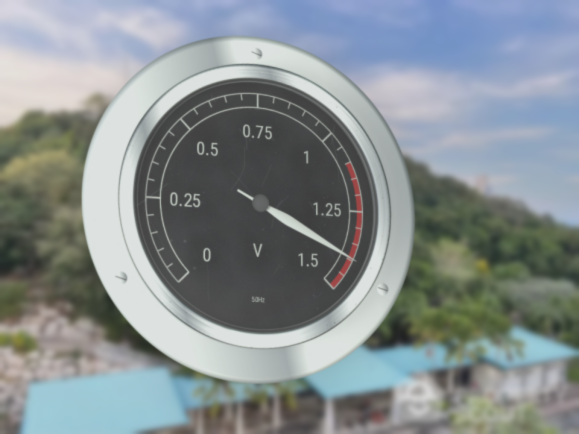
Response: 1.4 V
